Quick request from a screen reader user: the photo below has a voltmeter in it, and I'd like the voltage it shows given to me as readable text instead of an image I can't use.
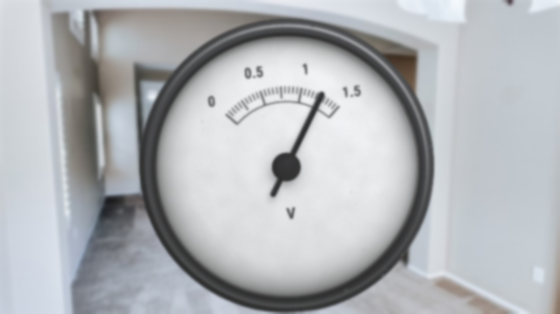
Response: 1.25 V
